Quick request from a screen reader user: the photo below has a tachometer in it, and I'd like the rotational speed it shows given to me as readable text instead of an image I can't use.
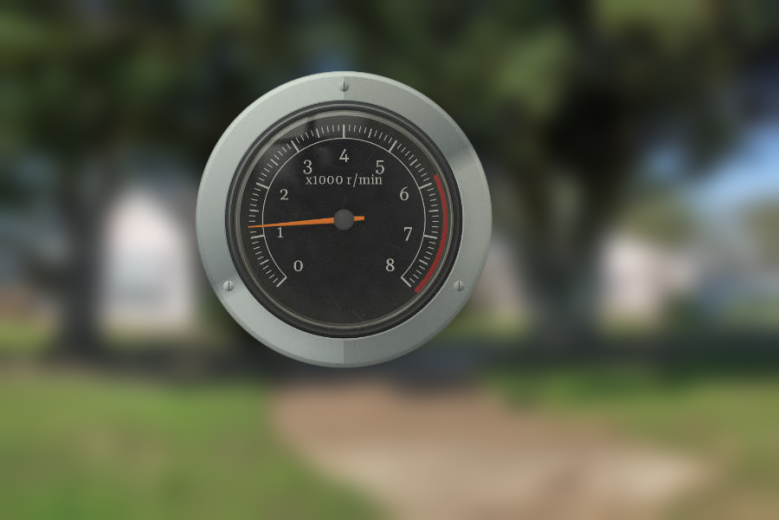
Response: 1200 rpm
